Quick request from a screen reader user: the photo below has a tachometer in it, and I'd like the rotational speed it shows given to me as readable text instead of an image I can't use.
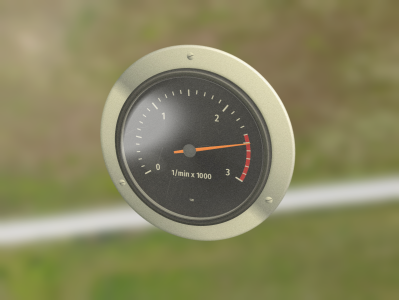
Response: 2500 rpm
